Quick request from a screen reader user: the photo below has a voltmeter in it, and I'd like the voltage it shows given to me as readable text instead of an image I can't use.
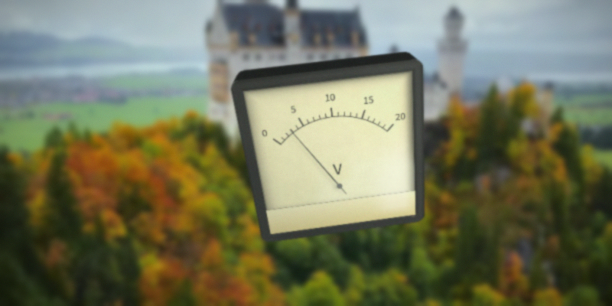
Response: 3 V
